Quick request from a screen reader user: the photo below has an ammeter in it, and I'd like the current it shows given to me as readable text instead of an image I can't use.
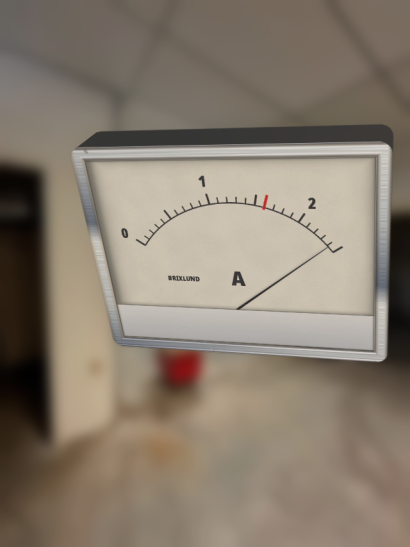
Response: 2.4 A
